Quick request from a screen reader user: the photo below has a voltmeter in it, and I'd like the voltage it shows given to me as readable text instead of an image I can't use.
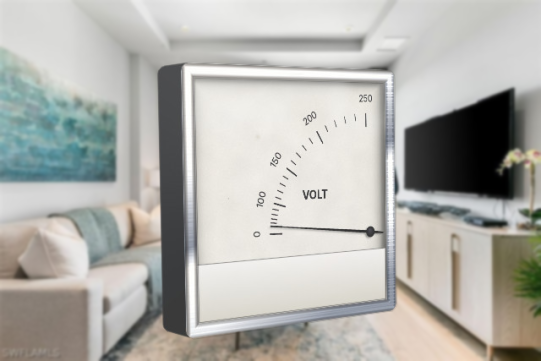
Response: 50 V
